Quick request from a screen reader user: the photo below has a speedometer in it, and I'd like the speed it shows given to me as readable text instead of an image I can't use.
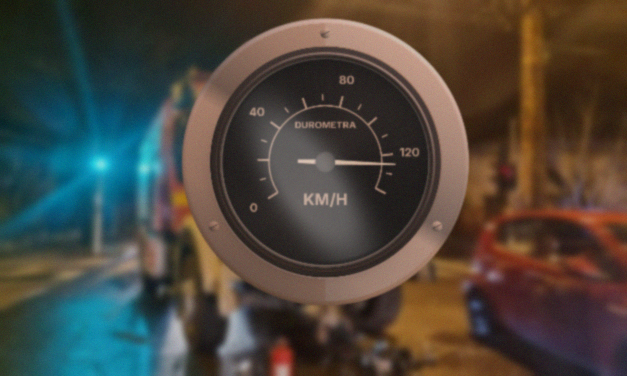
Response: 125 km/h
